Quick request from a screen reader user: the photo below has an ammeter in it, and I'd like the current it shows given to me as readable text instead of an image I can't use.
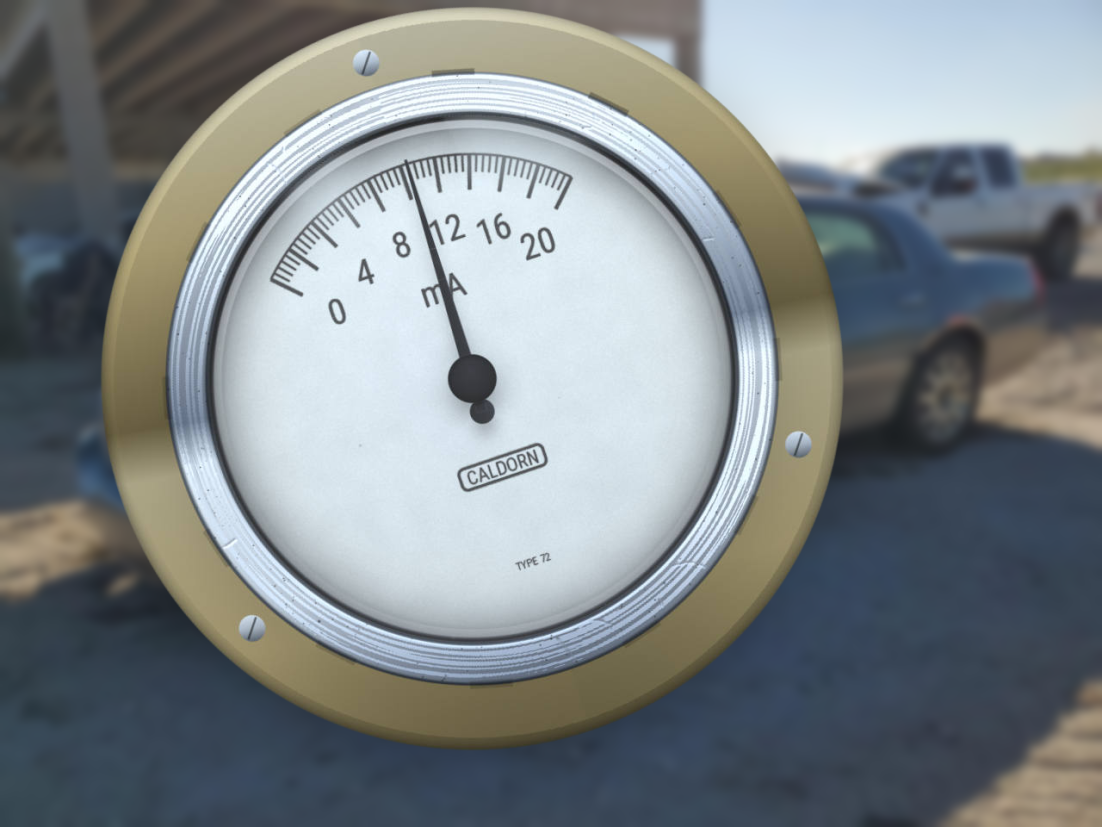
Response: 10.4 mA
